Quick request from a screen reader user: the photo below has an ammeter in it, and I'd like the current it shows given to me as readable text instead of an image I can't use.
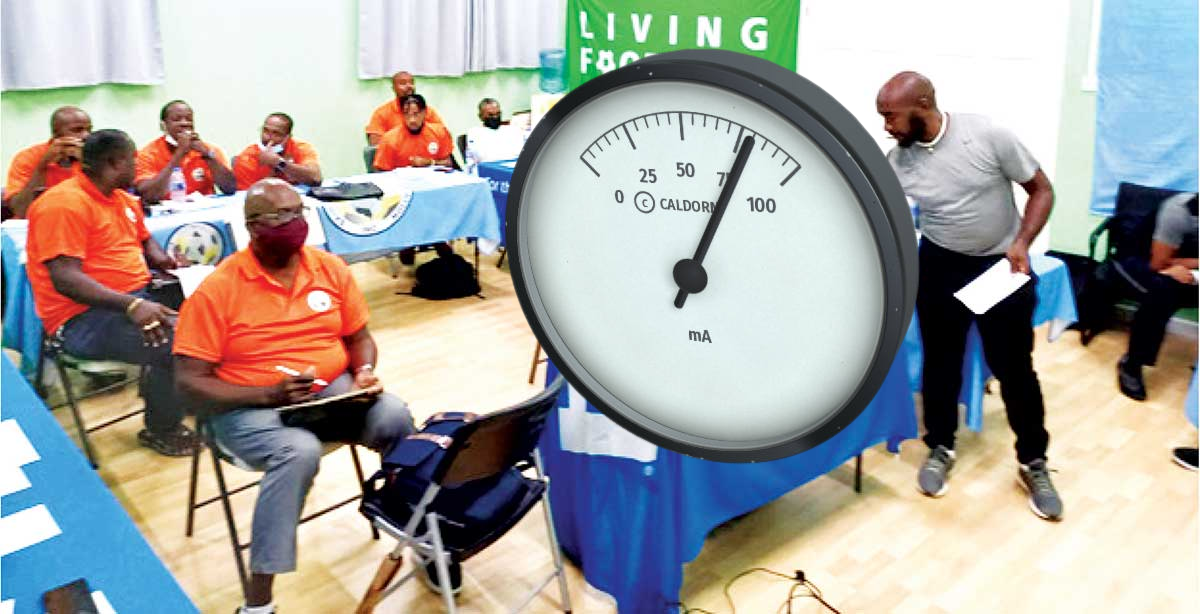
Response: 80 mA
